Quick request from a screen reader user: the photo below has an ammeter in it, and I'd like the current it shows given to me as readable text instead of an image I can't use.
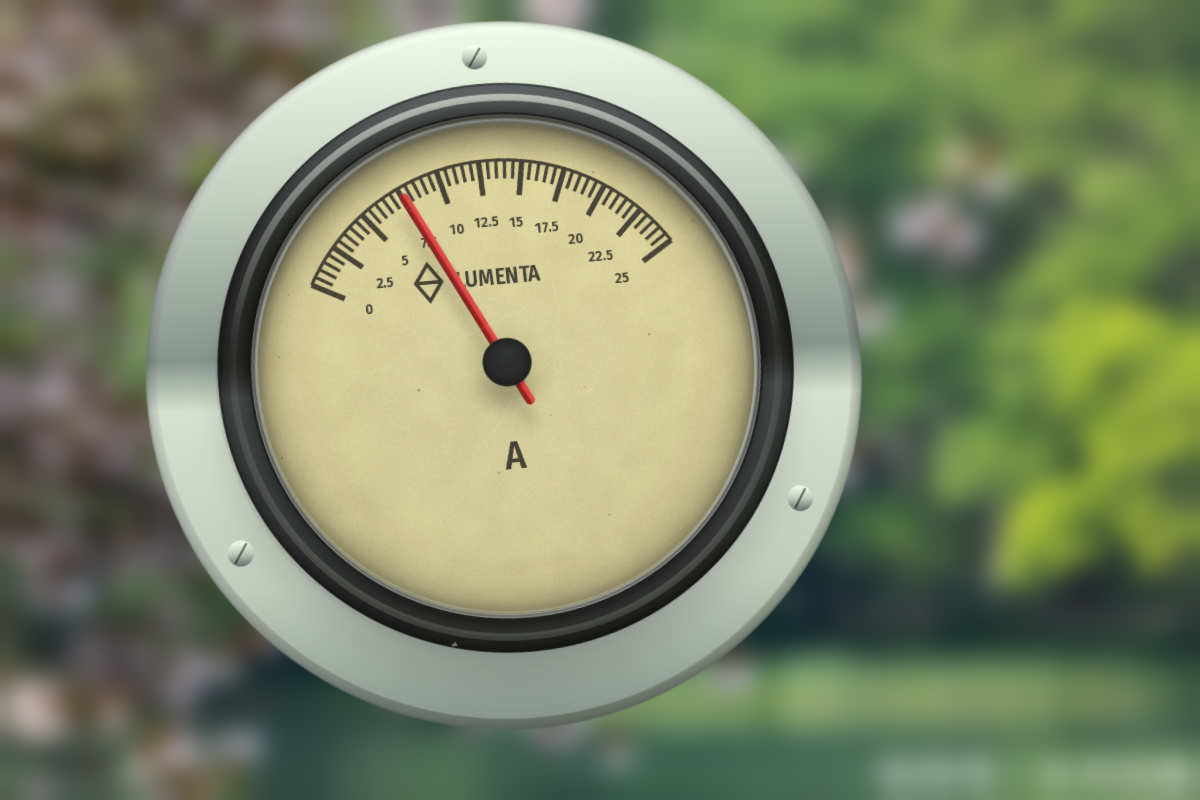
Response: 7.5 A
